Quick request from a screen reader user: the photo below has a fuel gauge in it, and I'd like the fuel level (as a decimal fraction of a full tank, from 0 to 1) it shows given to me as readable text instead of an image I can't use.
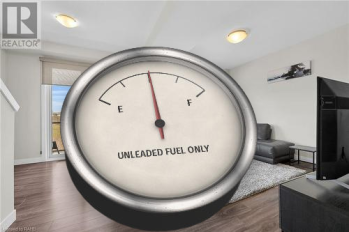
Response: 0.5
